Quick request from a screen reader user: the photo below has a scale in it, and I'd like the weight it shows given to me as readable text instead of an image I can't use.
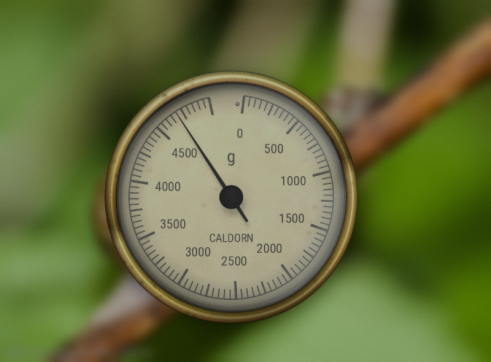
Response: 4700 g
